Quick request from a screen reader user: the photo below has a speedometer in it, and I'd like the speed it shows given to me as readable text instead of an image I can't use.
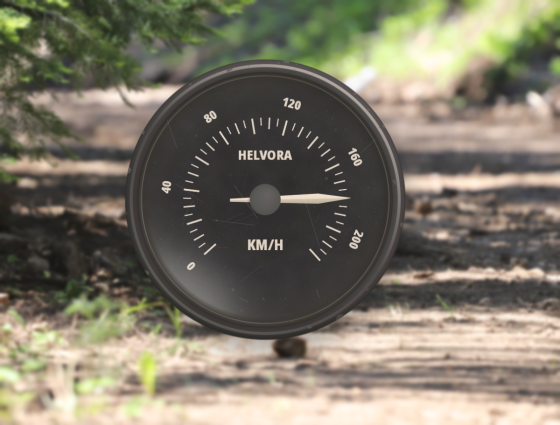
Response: 180 km/h
